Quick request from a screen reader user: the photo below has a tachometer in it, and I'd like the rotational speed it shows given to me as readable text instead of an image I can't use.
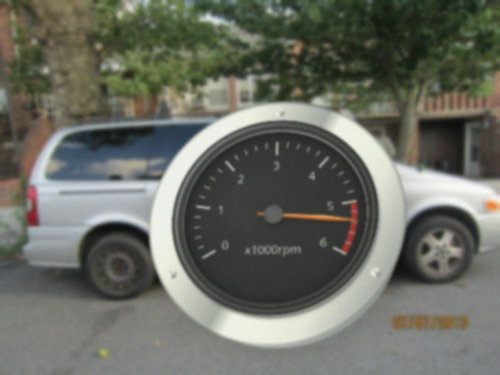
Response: 5400 rpm
